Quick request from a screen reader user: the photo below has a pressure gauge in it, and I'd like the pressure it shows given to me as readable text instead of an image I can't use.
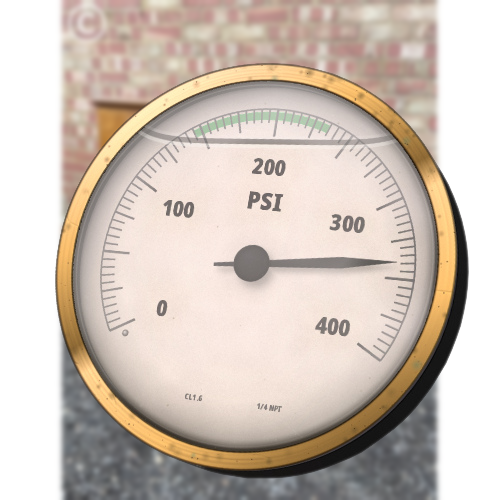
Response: 340 psi
